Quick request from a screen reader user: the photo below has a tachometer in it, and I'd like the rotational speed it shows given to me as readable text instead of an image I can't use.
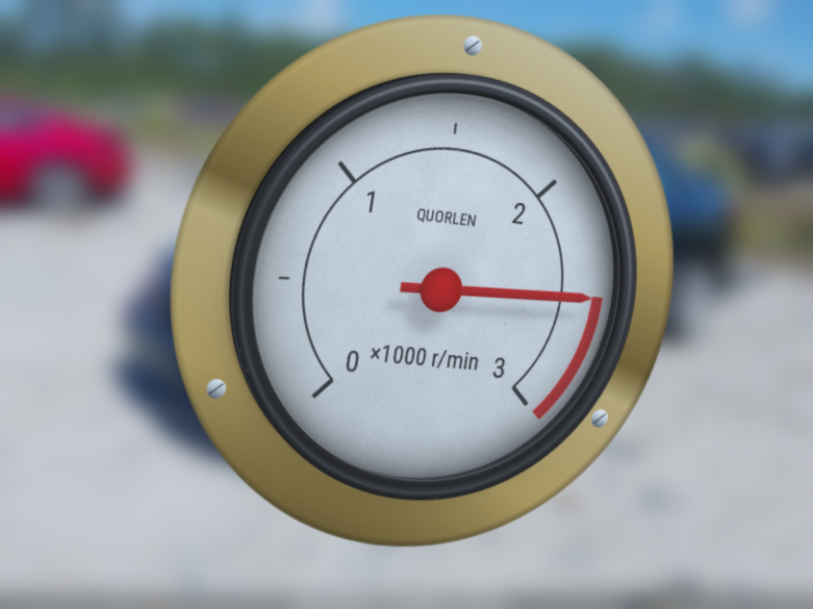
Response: 2500 rpm
